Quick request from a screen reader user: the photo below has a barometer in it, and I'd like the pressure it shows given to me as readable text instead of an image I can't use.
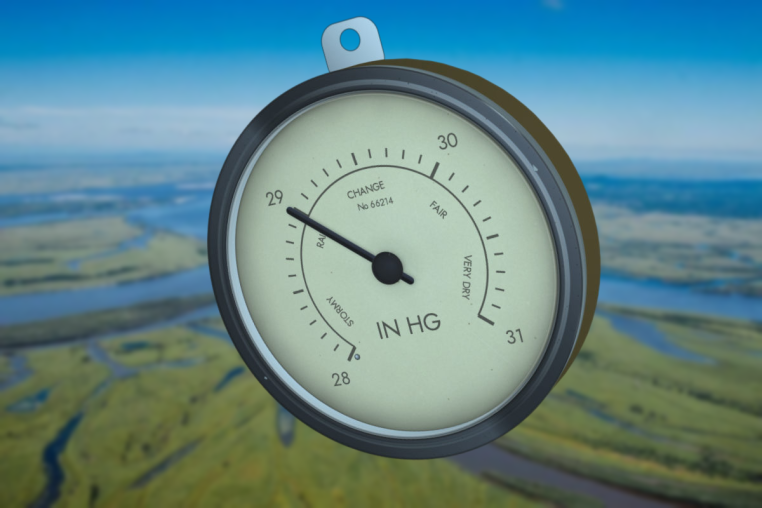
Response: 29 inHg
